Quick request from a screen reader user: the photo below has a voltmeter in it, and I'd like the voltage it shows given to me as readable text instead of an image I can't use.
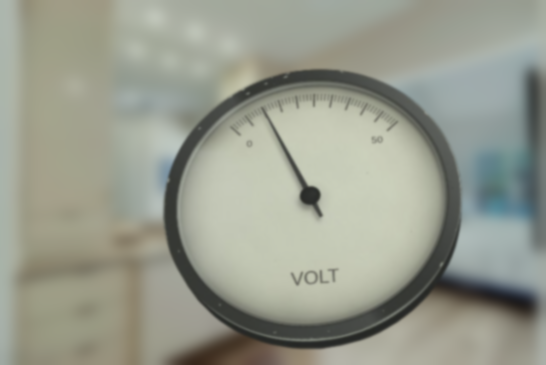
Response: 10 V
